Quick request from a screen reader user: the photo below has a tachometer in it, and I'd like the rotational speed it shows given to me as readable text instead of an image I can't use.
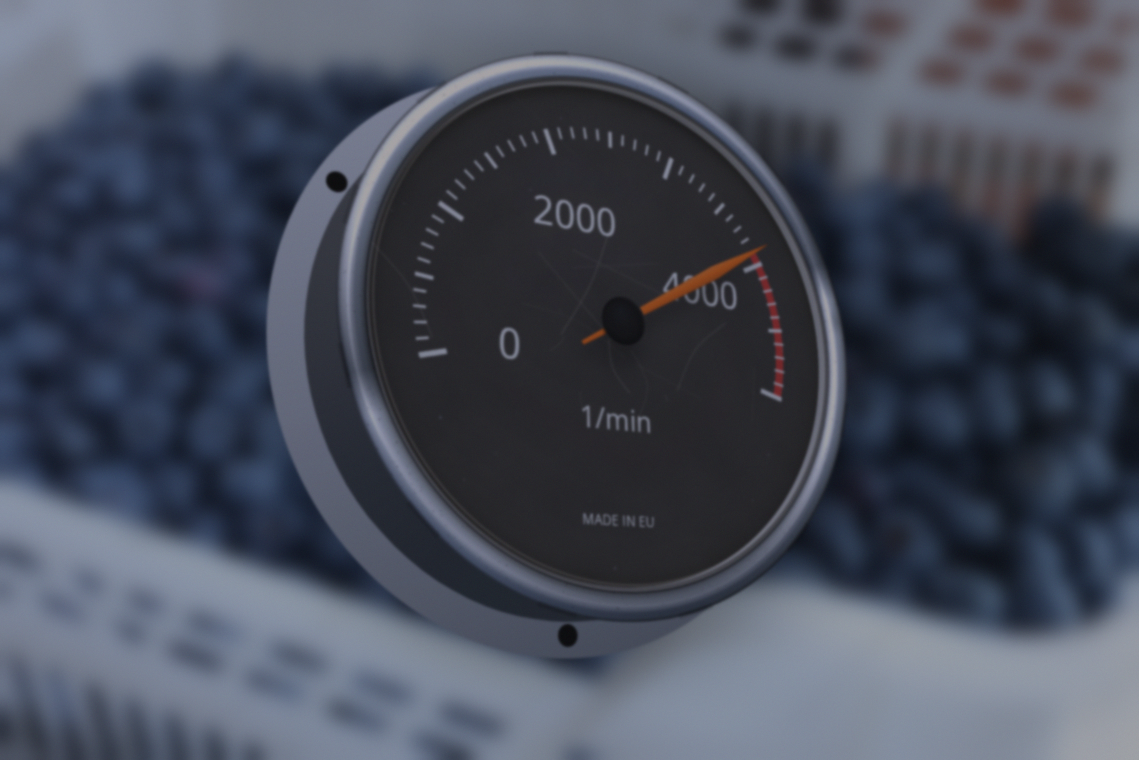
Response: 3900 rpm
